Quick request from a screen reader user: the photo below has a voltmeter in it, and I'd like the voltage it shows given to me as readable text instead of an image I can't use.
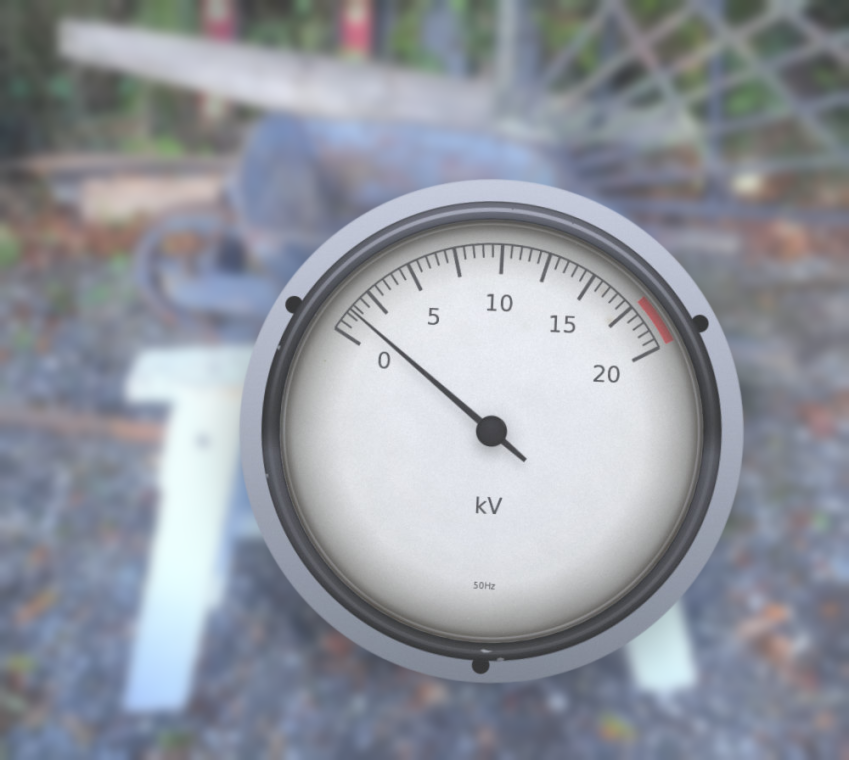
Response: 1.25 kV
